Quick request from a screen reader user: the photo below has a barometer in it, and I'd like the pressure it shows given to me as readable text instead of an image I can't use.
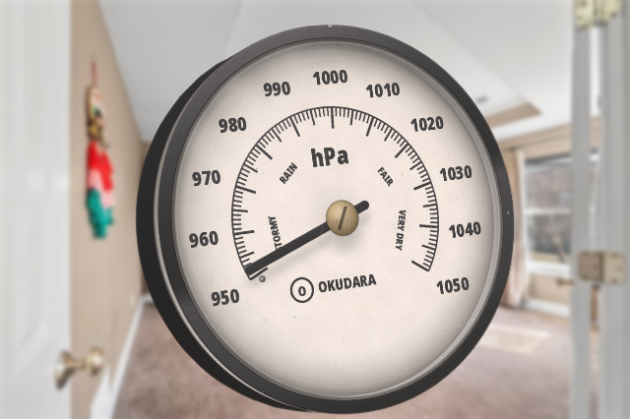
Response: 952 hPa
